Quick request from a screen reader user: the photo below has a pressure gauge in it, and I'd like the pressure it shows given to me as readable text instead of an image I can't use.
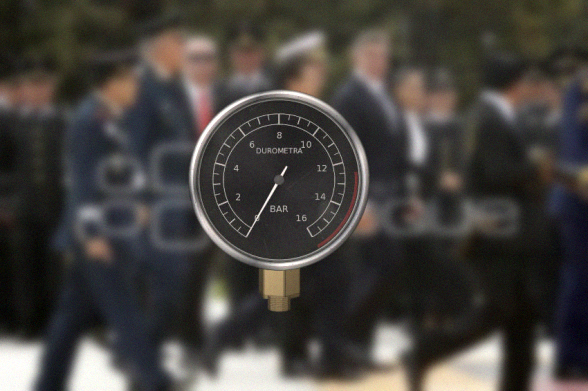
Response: 0 bar
